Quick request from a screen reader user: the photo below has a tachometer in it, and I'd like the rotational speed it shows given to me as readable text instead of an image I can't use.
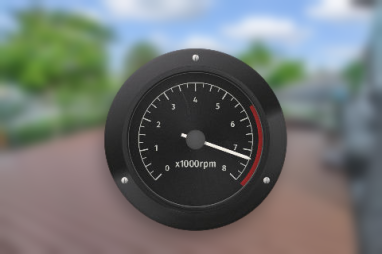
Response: 7250 rpm
